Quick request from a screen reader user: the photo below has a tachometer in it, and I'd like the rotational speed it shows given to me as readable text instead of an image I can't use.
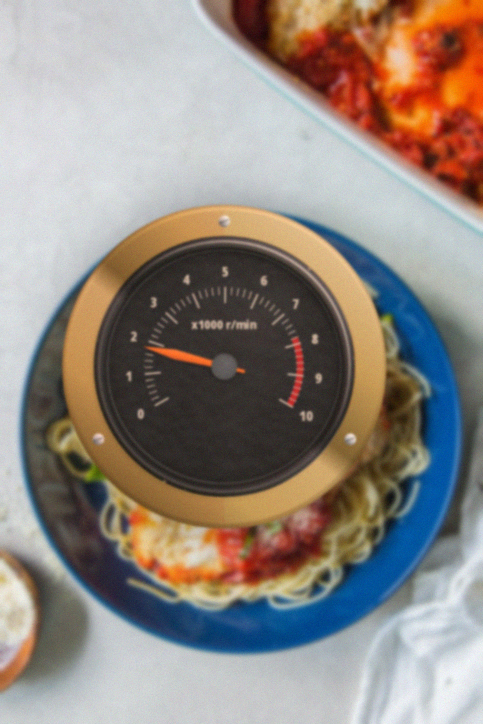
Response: 1800 rpm
